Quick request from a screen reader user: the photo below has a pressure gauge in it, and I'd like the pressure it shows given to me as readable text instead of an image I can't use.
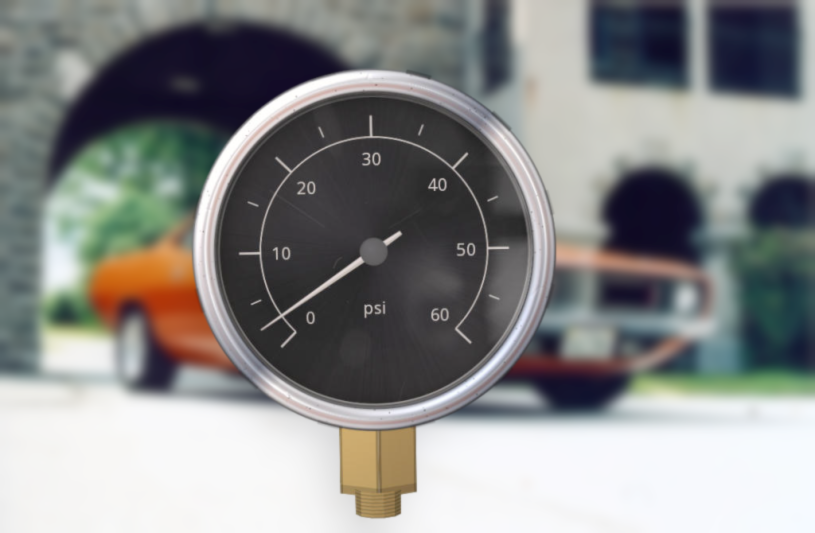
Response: 2.5 psi
